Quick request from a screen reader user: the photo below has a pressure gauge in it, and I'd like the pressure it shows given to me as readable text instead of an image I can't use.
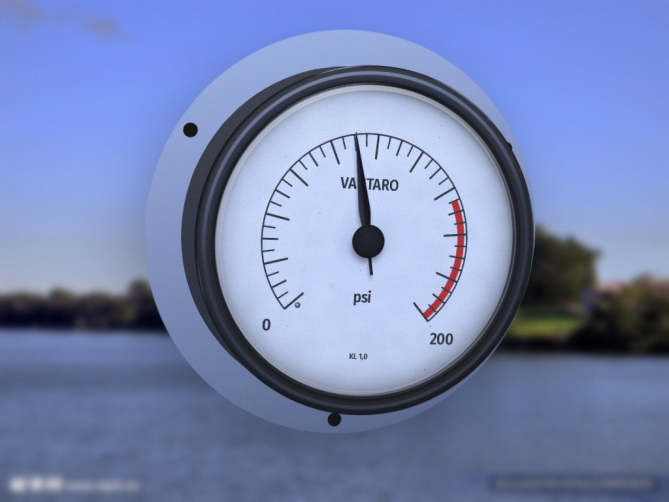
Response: 90 psi
